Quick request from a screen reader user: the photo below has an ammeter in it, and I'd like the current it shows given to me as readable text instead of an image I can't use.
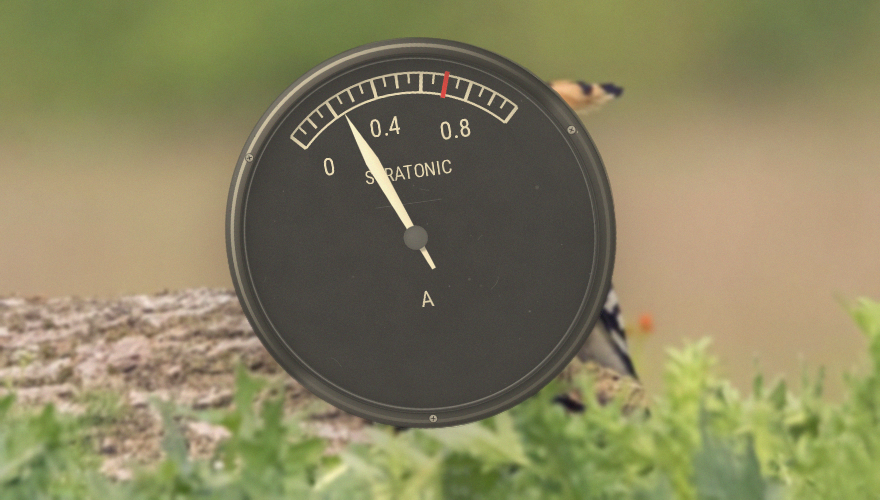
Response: 0.25 A
